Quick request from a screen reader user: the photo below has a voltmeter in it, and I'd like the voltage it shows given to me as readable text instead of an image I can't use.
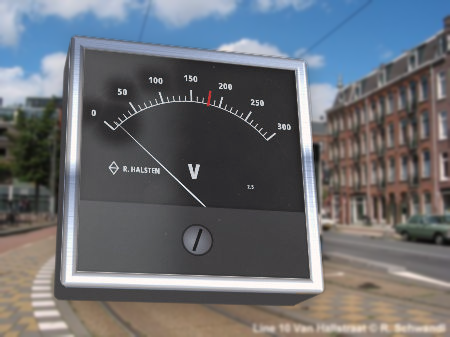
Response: 10 V
